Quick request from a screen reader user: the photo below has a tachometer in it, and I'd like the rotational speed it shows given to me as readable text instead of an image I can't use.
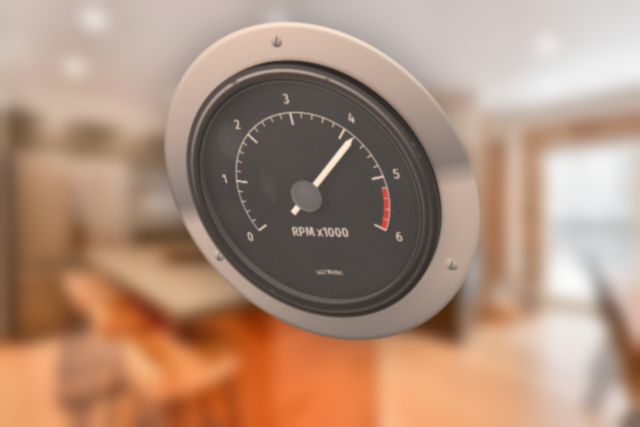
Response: 4200 rpm
